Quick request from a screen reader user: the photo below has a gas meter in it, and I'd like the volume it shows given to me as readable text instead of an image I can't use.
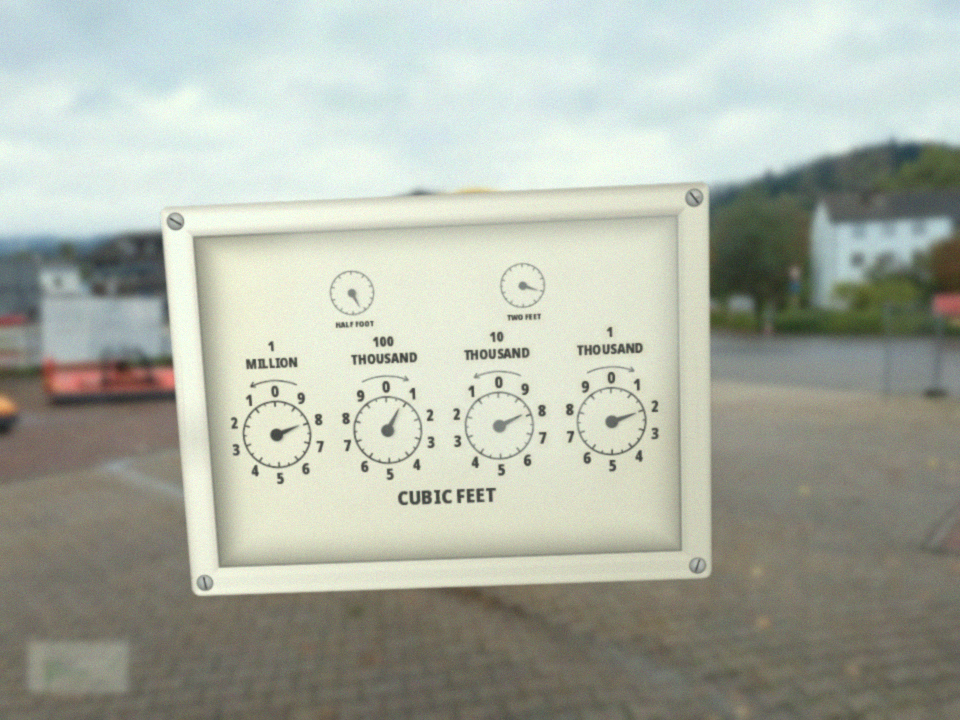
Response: 808200 ft³
